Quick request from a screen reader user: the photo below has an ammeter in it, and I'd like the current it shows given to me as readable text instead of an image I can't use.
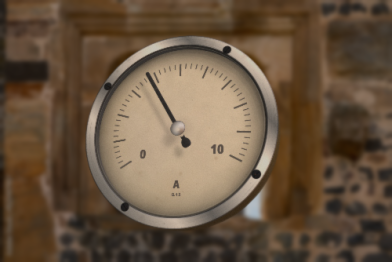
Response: 3.8 A
